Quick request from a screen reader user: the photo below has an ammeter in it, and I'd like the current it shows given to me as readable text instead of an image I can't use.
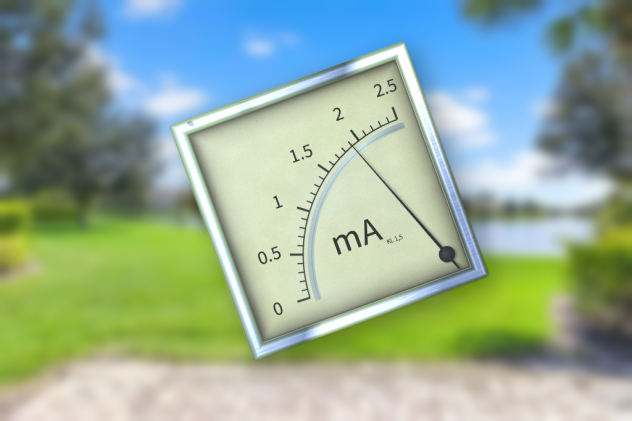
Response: 1.9 mA
